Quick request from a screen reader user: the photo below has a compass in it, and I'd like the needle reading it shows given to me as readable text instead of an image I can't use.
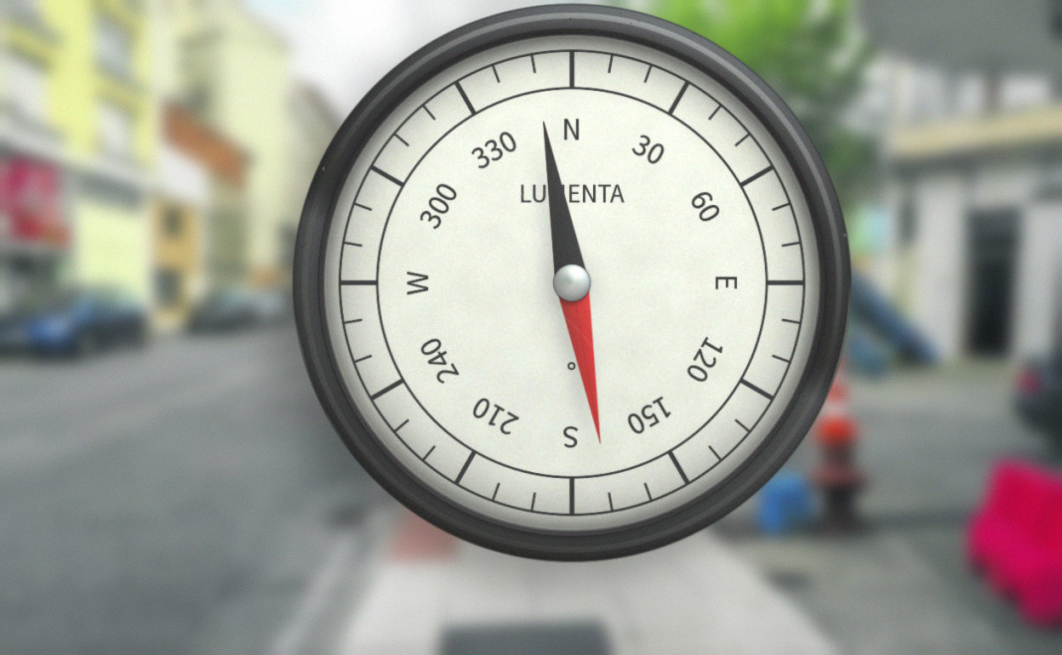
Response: 170 °
